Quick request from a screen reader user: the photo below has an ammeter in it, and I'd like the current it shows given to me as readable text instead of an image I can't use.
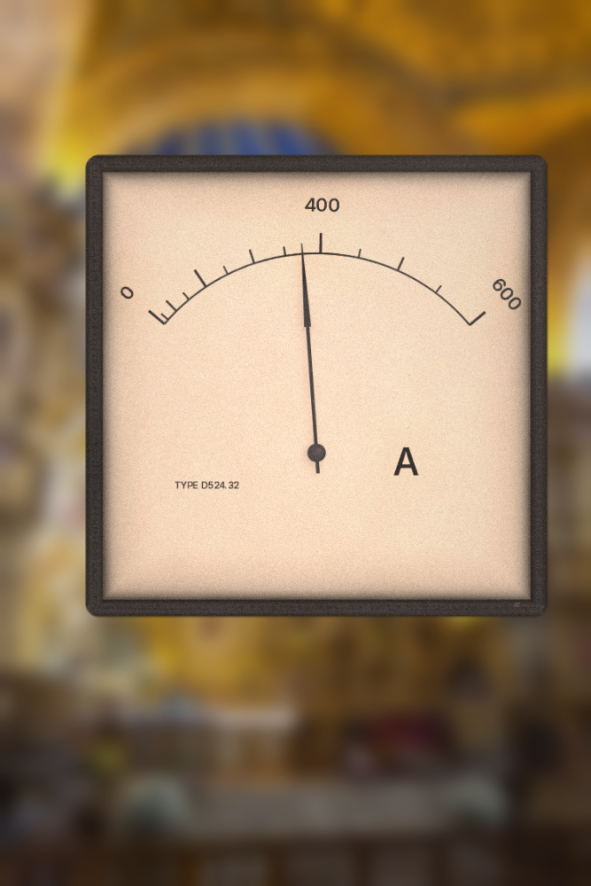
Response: 375 A
